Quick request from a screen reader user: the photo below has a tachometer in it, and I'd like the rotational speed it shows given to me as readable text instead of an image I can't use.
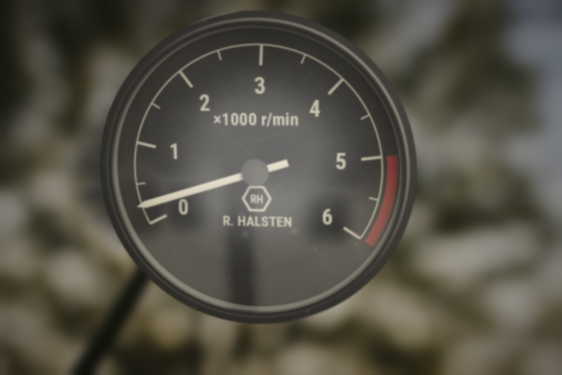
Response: 250 rpm
